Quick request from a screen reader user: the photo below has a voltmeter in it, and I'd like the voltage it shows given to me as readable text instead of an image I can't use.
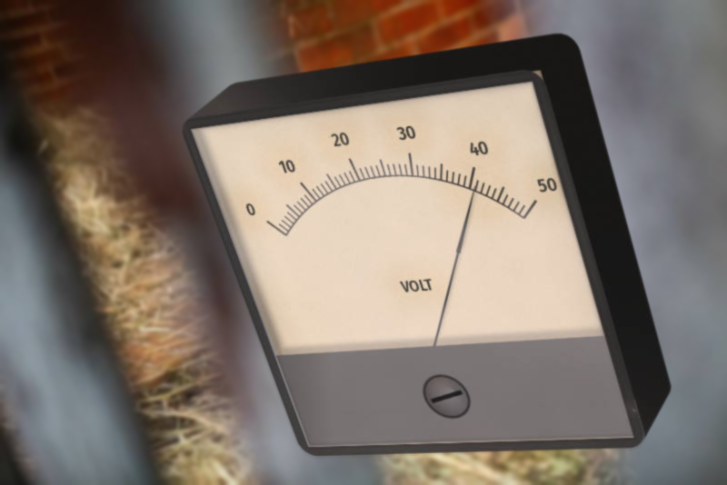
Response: 41 V
